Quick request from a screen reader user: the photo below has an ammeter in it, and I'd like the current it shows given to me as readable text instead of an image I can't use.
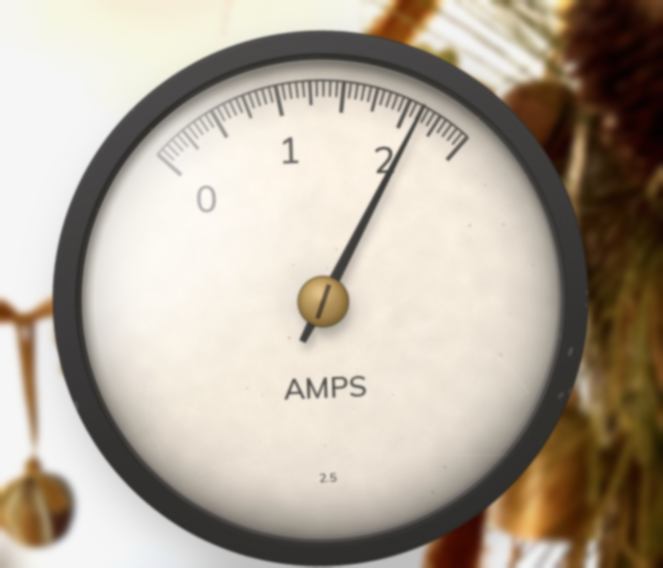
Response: 2.1 A
